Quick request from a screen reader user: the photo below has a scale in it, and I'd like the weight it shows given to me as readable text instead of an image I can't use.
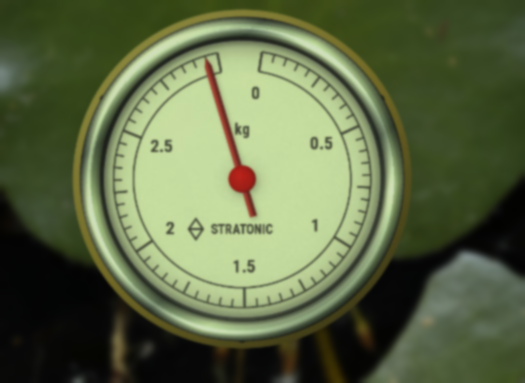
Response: 2.95 kg
